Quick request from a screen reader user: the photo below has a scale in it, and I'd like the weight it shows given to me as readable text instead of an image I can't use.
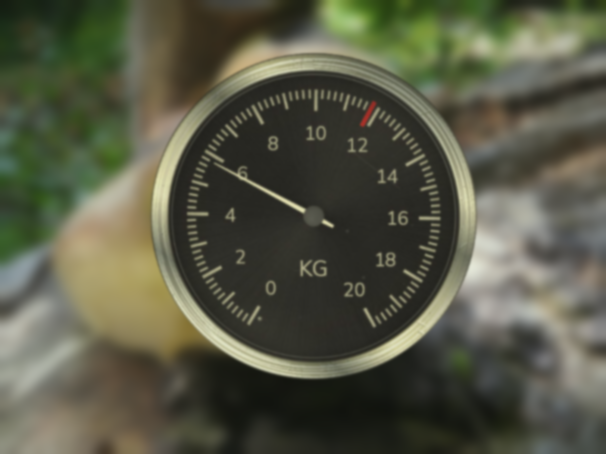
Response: 5.8 kg
